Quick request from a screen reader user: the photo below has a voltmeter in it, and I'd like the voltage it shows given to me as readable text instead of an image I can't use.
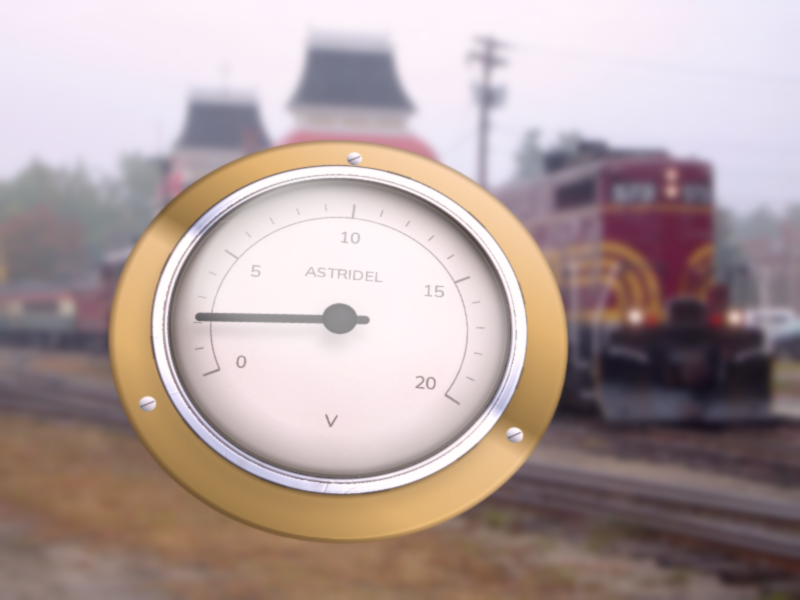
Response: 2 V
